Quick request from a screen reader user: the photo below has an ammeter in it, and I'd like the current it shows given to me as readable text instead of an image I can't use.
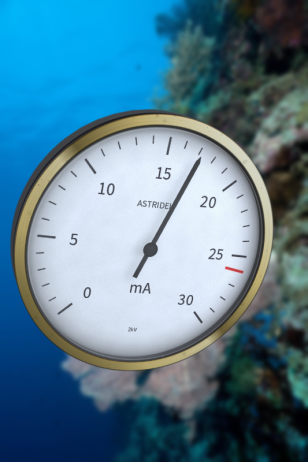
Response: 17 mA
